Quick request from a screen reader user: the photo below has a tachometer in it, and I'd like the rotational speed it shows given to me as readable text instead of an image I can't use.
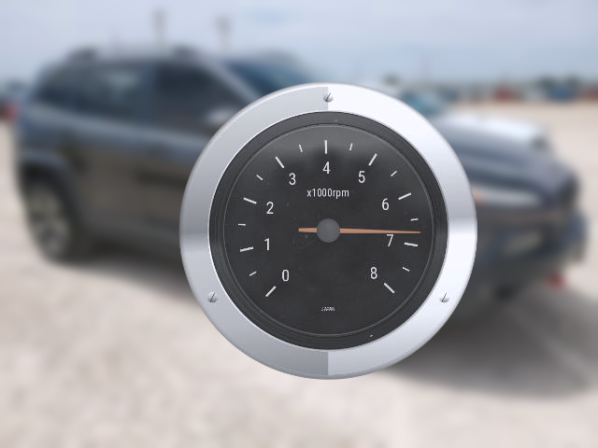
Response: 6750 rpm
